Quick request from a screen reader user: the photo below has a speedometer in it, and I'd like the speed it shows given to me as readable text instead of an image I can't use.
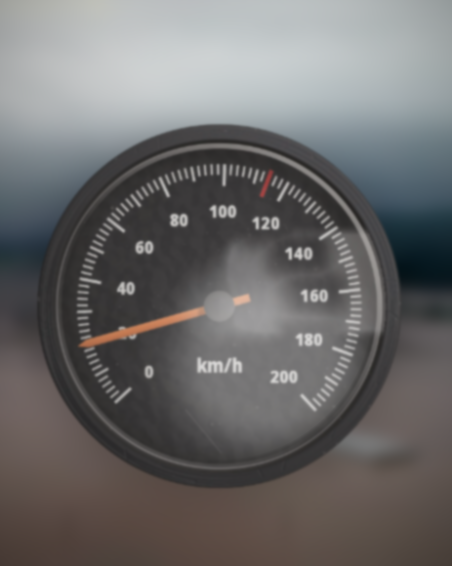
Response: 20 km/h
